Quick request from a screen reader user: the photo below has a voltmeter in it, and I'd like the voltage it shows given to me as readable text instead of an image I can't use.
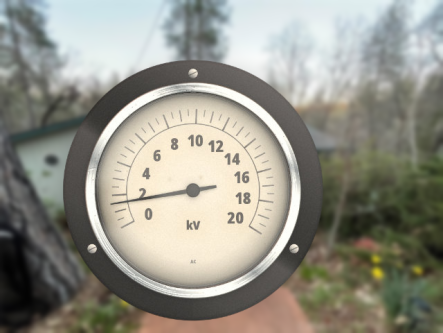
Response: 1.5 kV
